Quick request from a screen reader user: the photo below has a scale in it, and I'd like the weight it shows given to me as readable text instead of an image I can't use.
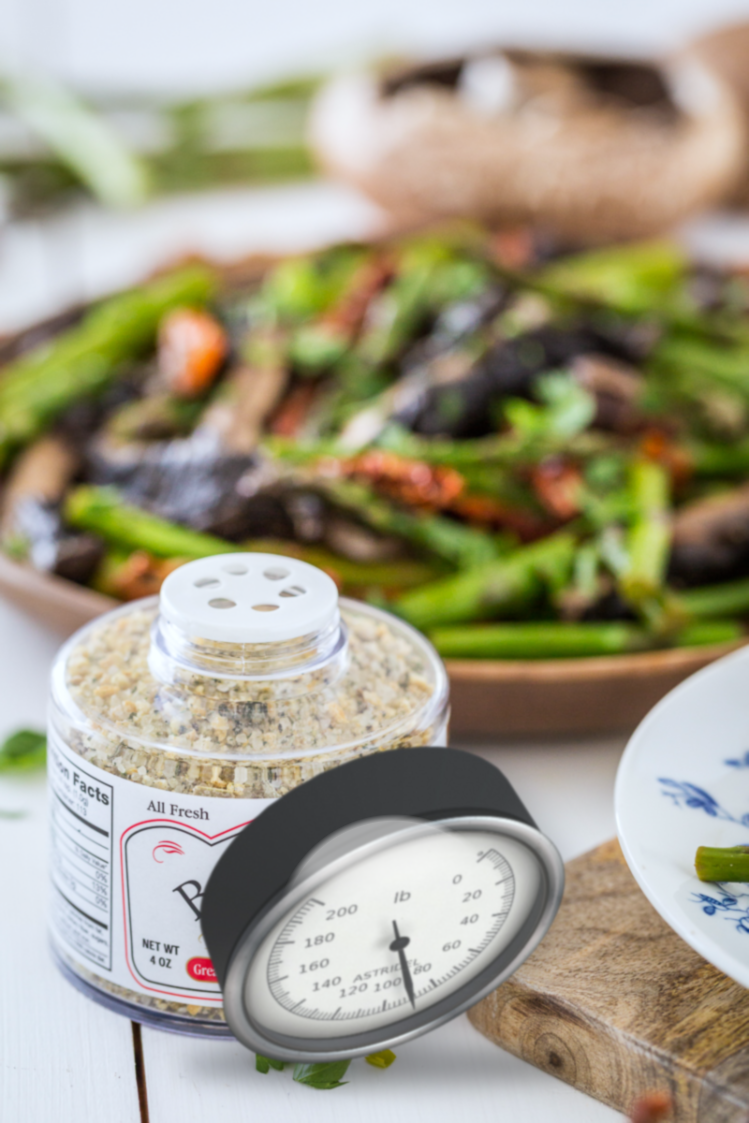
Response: 90 lb
